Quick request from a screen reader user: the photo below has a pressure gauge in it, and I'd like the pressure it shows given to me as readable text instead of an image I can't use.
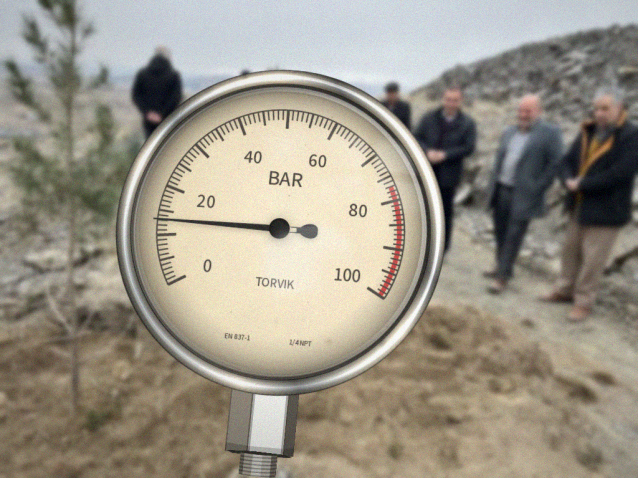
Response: 13 bar
